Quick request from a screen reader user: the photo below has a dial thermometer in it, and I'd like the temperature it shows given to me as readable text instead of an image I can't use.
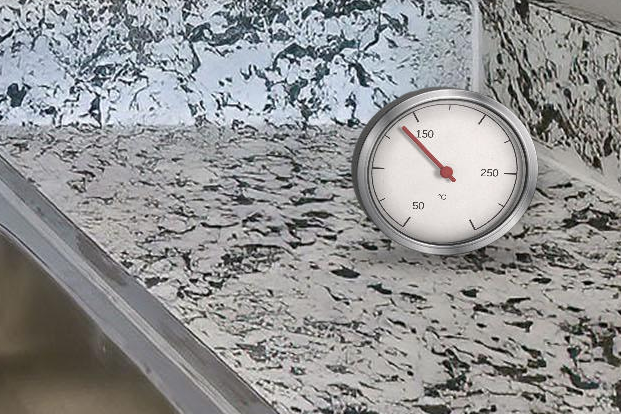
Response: 137.5 °C
